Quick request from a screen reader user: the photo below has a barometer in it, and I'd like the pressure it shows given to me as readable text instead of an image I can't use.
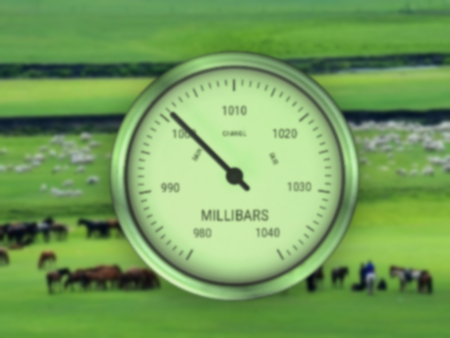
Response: 1001 mbar
